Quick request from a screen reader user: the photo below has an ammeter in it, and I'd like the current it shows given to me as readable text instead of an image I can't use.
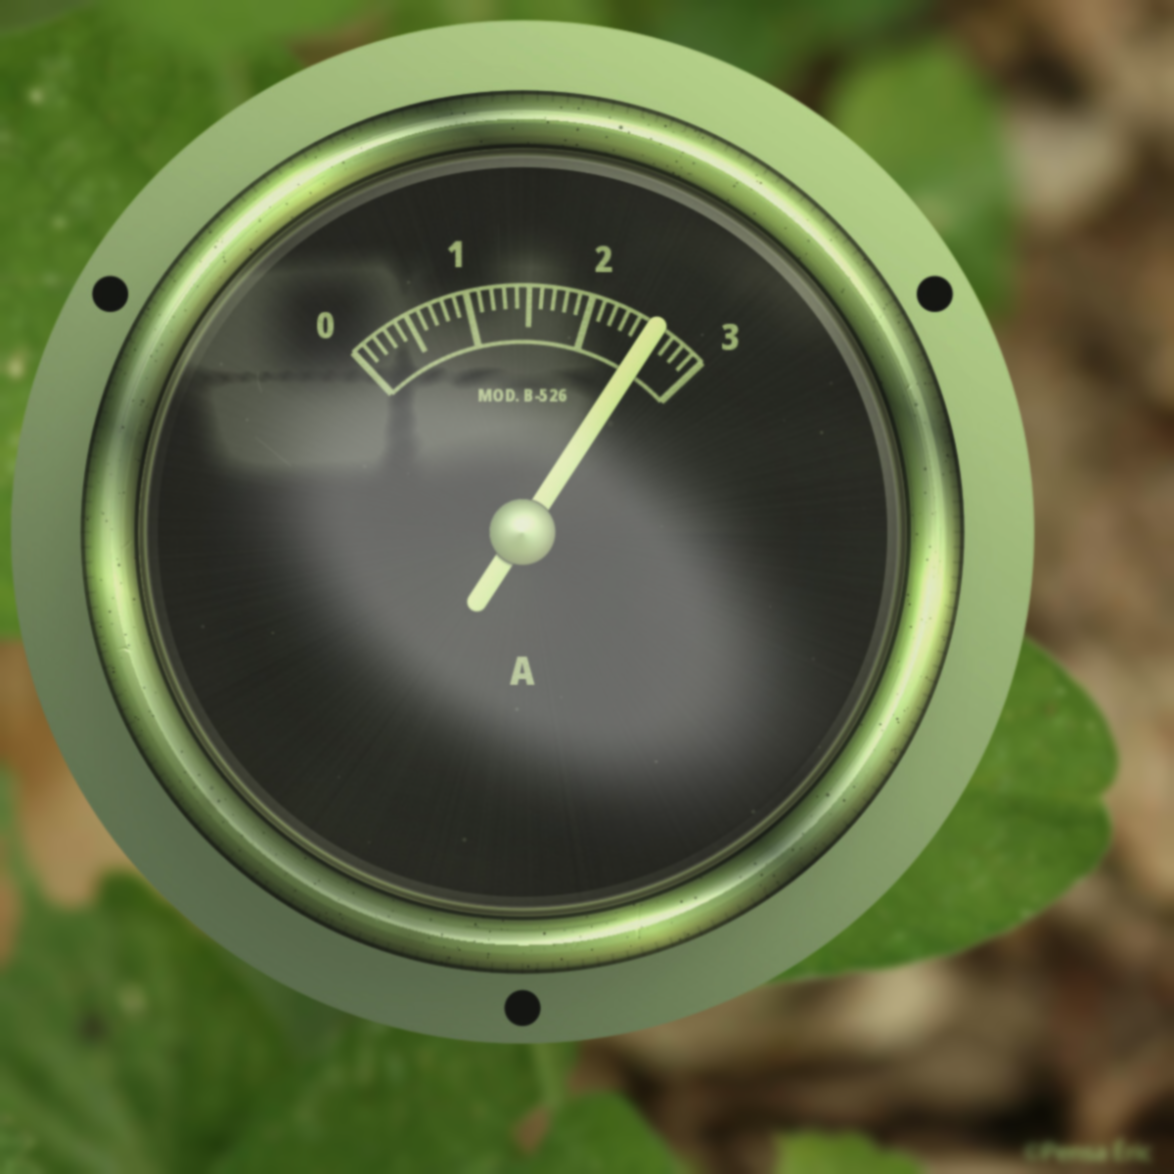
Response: 2.55 A
